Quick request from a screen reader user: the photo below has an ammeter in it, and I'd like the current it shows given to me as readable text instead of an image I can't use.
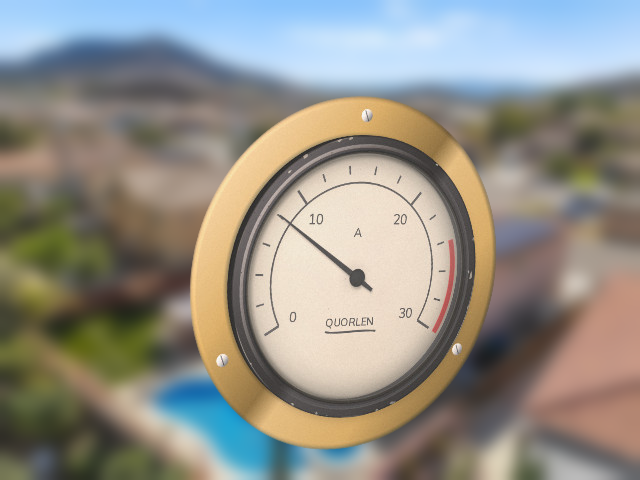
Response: 8 A
